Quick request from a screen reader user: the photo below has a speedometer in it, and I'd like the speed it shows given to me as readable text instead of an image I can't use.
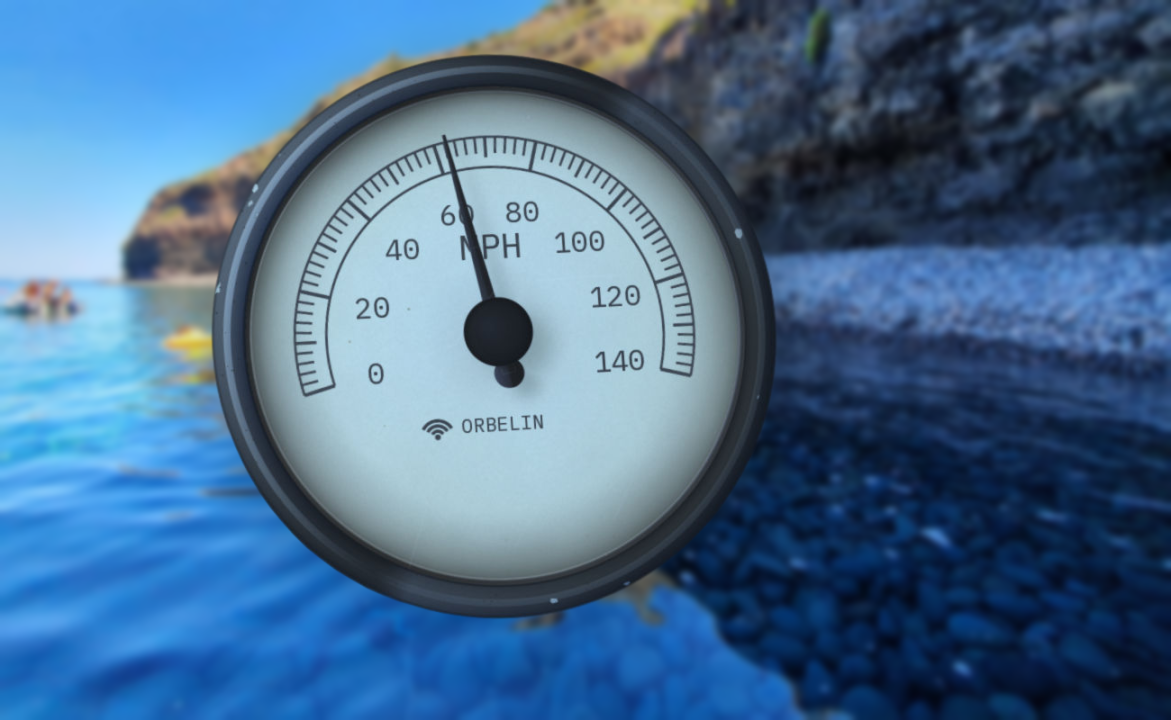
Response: 62 mph
